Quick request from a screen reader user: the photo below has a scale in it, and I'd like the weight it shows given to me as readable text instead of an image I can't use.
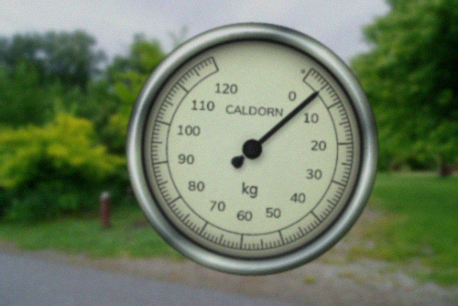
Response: 5 kg
